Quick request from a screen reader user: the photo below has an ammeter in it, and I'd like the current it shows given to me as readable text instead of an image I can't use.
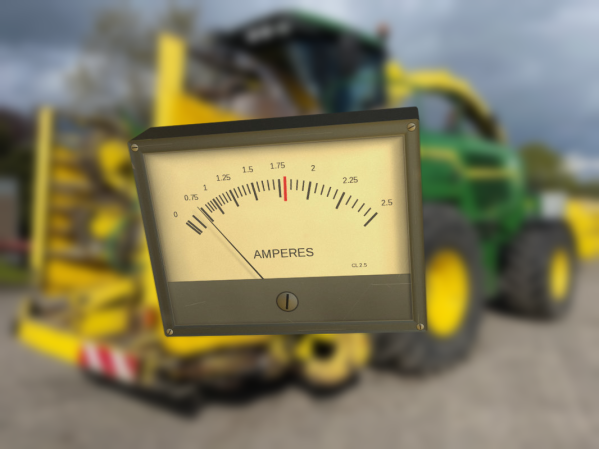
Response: 0.75 A
